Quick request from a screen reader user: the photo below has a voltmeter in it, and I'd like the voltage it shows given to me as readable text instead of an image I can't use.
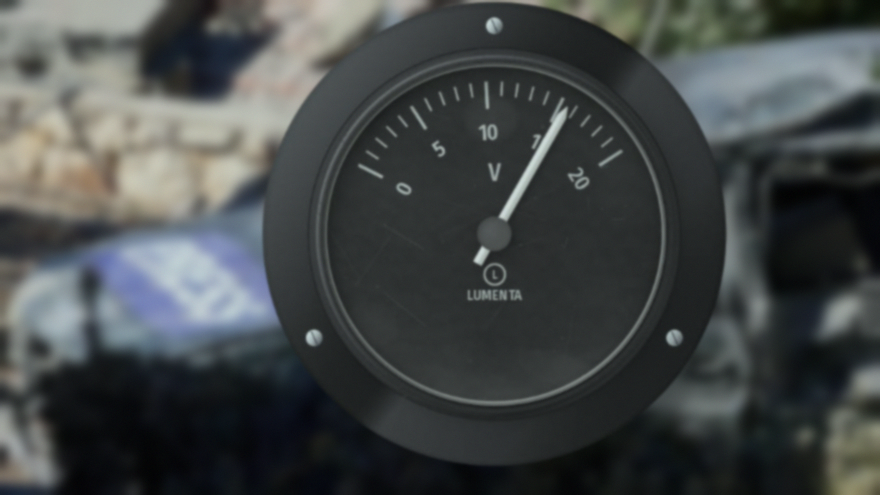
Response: 15.5 V
